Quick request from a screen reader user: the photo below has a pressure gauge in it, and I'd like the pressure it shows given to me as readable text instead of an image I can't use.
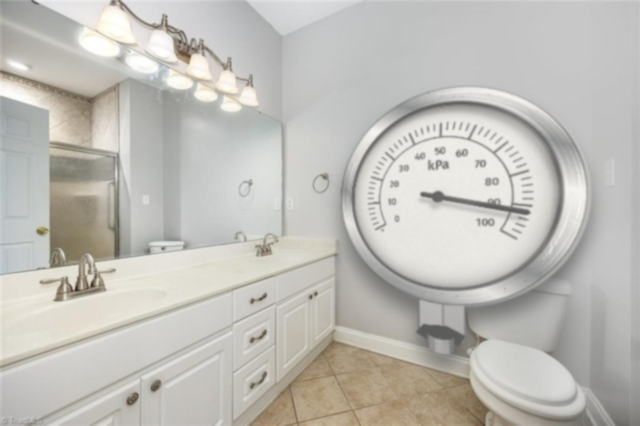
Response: 92 kPa
